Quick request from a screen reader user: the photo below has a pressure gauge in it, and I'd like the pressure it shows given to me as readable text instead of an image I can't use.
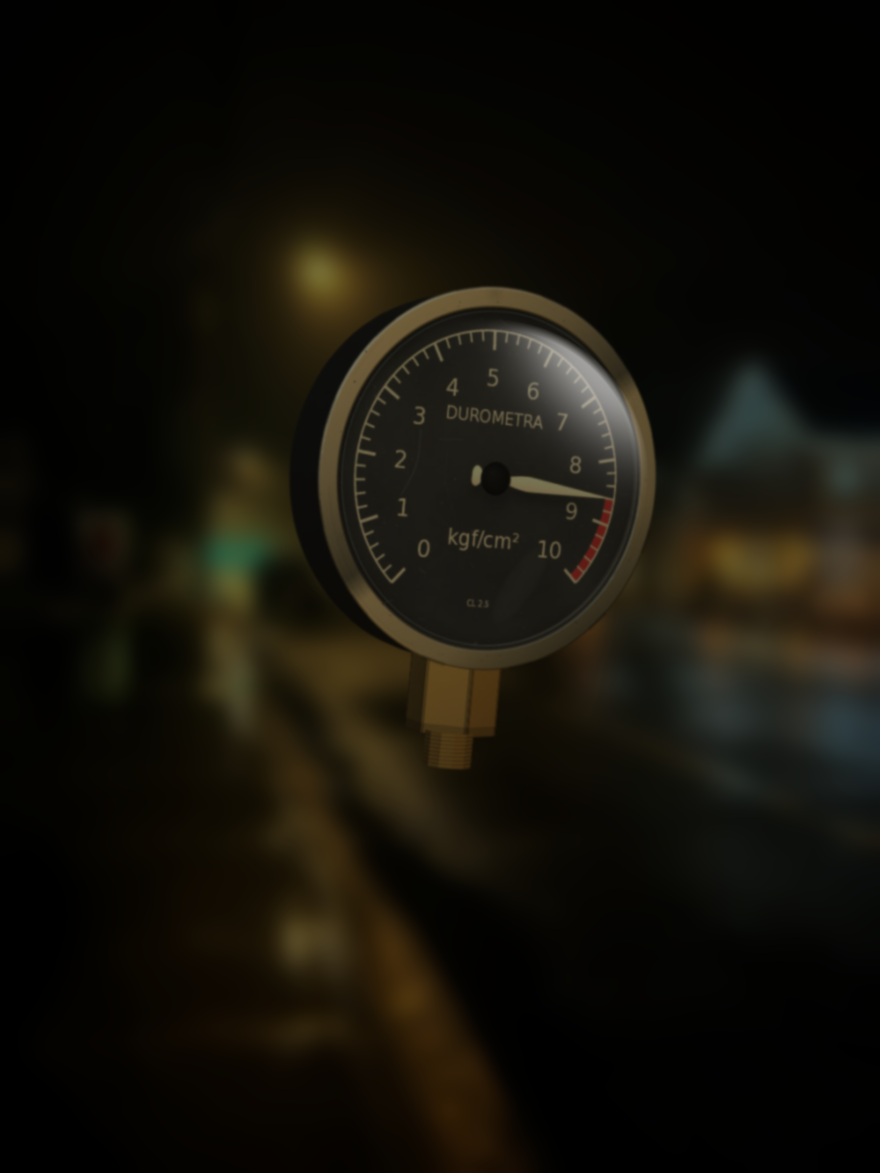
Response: 8.6 kg/cm²
